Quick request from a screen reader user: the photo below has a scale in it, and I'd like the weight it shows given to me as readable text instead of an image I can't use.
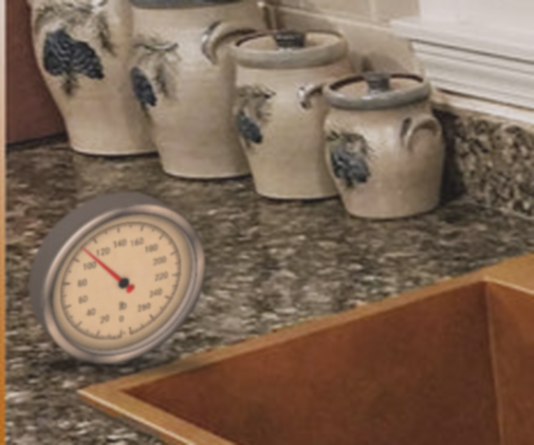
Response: 110 lb
